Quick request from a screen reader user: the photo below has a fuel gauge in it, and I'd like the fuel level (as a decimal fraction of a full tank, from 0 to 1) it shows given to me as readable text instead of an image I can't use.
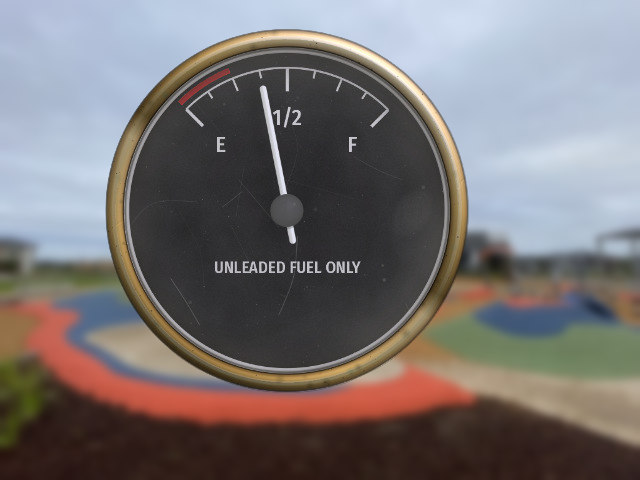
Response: 0.375
